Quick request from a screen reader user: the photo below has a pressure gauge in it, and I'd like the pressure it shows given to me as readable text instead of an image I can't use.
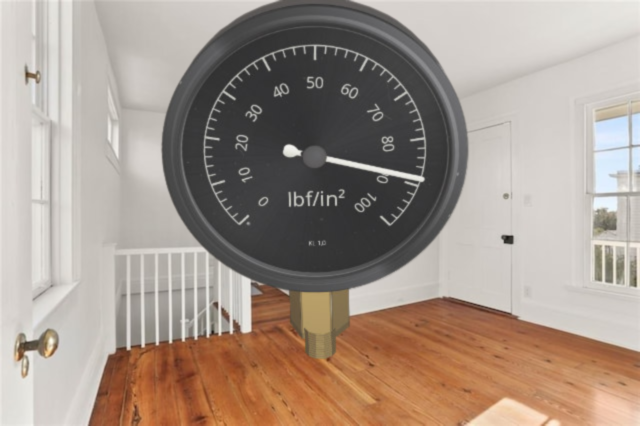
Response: 88 psi
